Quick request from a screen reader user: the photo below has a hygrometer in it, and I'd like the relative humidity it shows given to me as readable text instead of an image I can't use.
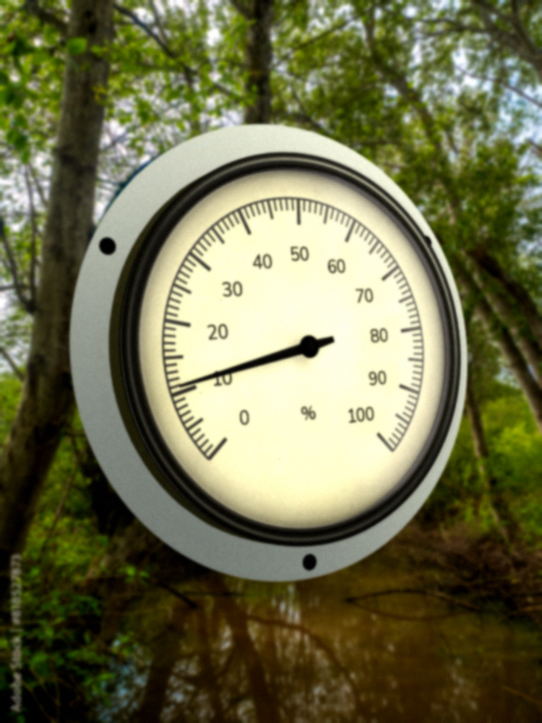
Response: 11 %
